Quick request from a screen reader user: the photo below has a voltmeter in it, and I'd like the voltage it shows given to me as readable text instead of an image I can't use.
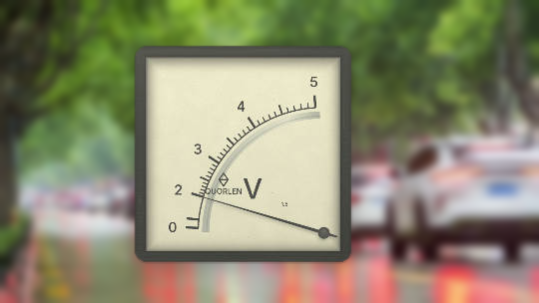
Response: 2 V
